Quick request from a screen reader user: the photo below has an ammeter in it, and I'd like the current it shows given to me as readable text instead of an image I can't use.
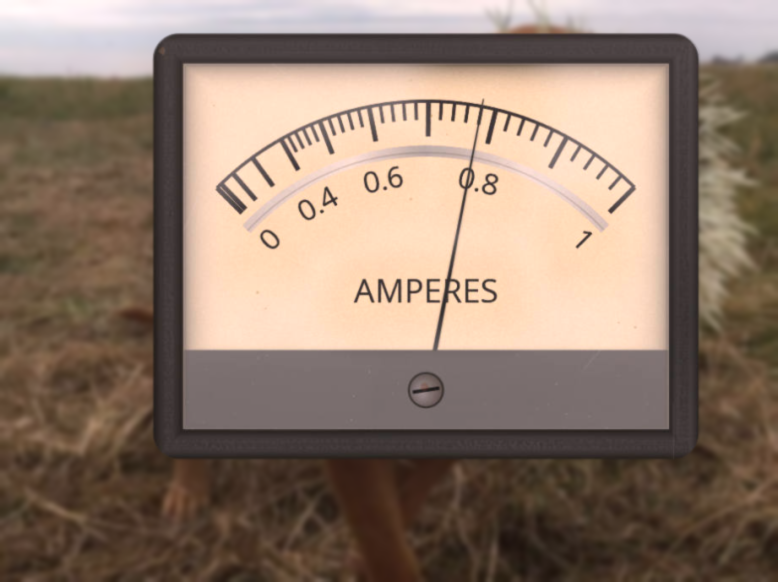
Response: 0.78 A
